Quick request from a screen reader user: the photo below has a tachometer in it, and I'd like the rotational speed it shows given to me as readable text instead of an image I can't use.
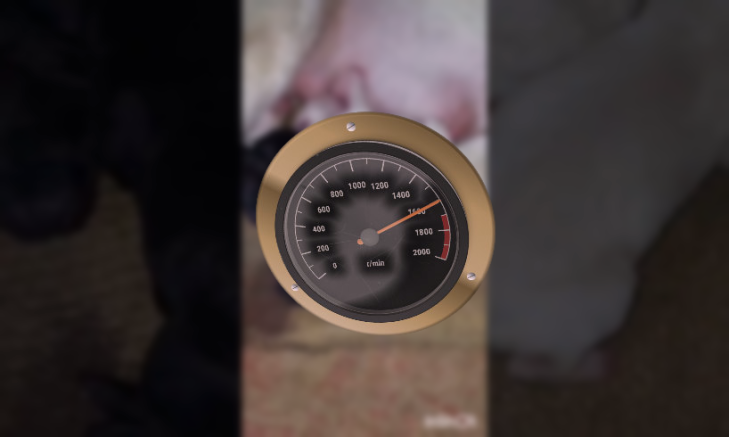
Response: 1600 rpm
